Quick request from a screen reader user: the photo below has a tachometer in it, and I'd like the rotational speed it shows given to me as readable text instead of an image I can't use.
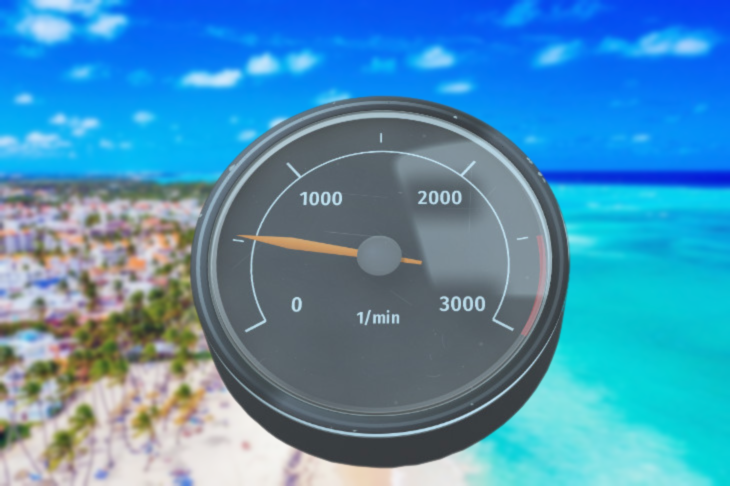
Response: 500 rpm
